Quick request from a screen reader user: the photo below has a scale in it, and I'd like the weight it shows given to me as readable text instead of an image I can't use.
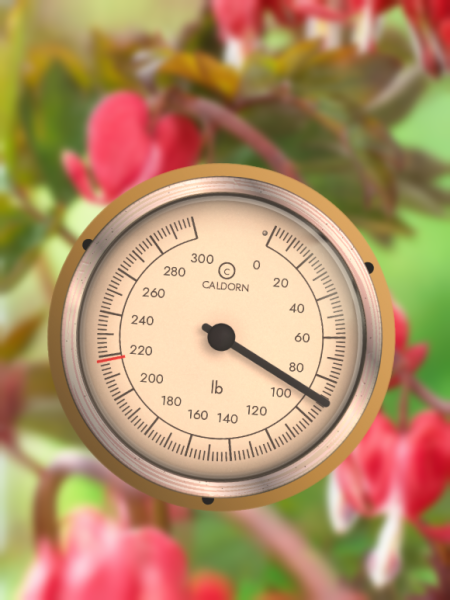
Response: 90 lb
